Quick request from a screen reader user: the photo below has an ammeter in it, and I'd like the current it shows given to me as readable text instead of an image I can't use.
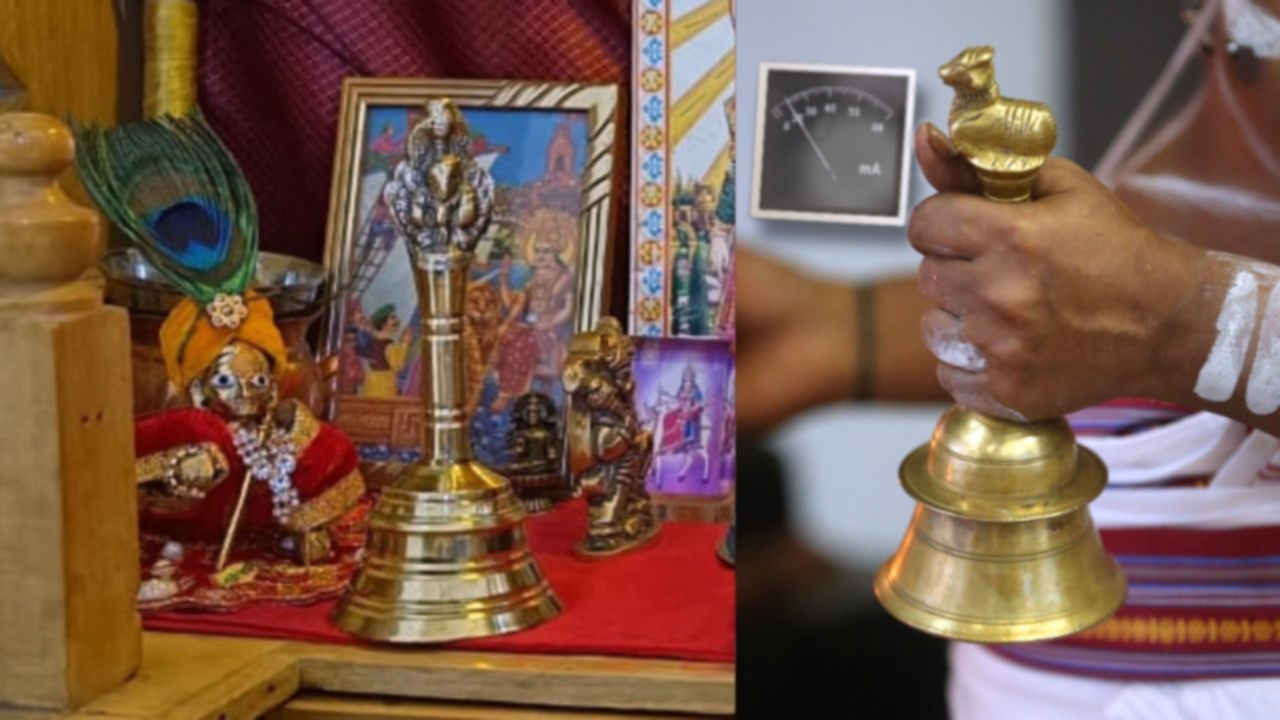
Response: 20 mA
